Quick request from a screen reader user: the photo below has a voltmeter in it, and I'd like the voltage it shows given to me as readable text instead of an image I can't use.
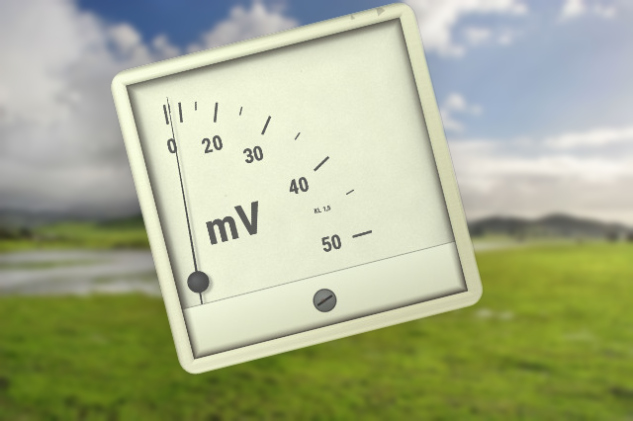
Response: 5 mV
